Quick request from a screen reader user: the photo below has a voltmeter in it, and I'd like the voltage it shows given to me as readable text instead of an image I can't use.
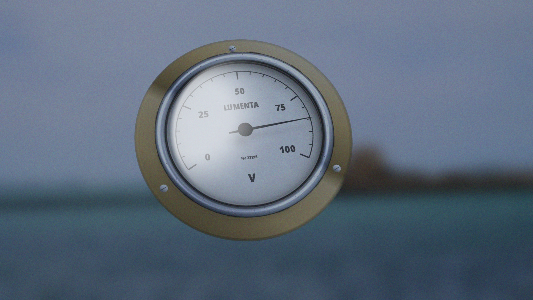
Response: 85 V
